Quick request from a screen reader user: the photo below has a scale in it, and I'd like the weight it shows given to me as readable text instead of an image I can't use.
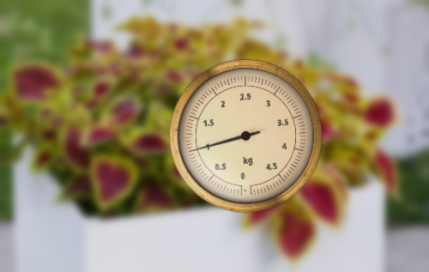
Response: 1 kg
